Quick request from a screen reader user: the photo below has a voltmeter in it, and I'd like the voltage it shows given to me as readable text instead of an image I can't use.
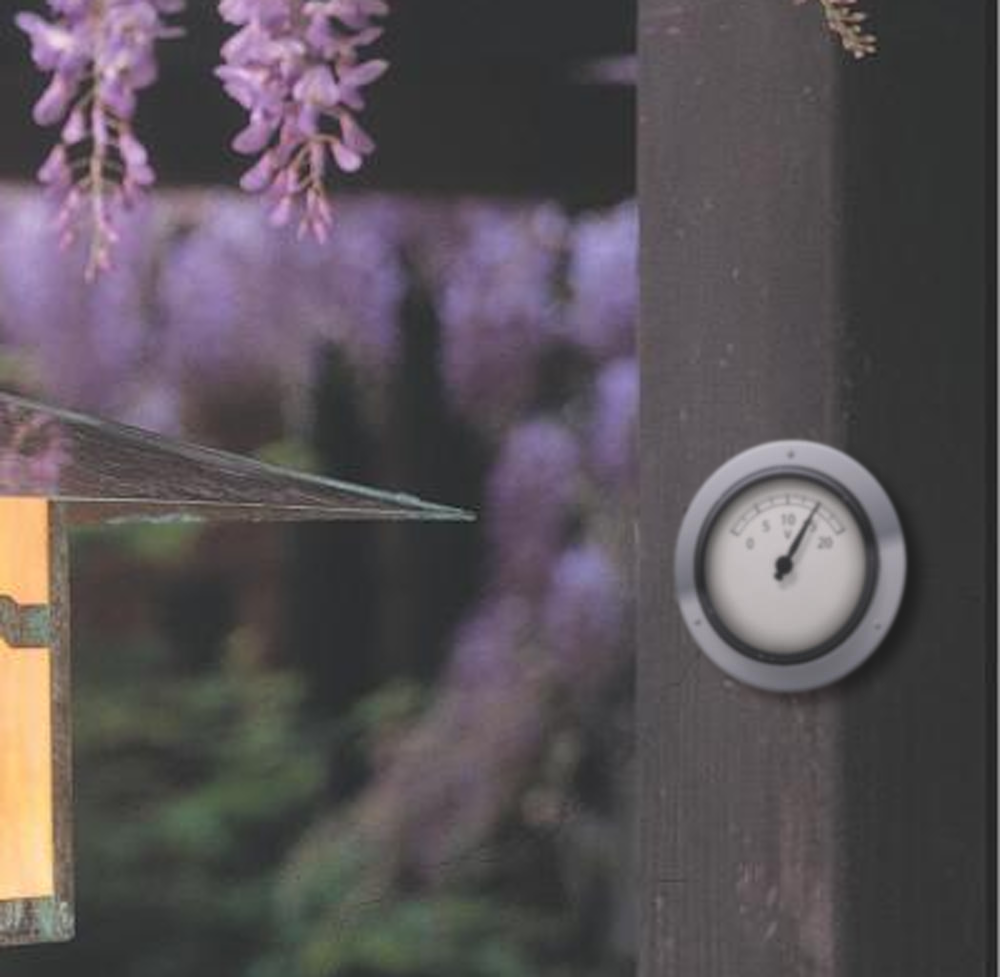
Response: 15 V
